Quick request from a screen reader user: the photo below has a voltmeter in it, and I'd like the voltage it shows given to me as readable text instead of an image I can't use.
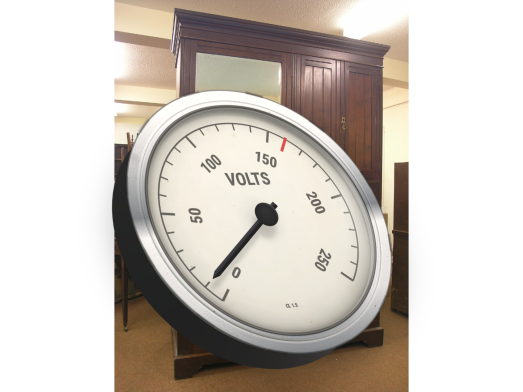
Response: 10 V
